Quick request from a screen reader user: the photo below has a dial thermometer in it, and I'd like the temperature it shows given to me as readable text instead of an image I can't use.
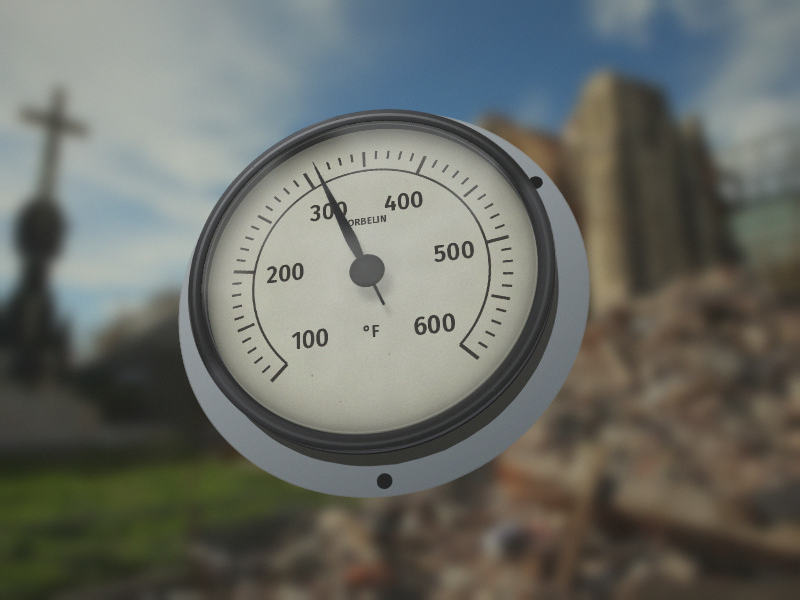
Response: 310 °F
